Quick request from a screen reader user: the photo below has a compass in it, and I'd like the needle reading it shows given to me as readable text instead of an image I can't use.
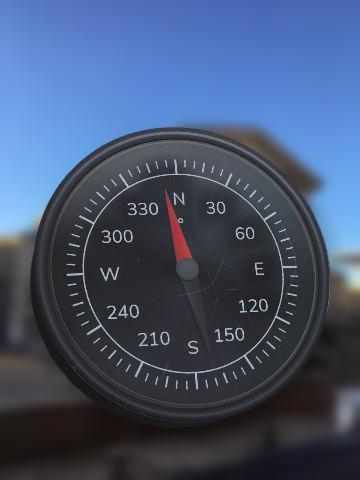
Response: 350 °
